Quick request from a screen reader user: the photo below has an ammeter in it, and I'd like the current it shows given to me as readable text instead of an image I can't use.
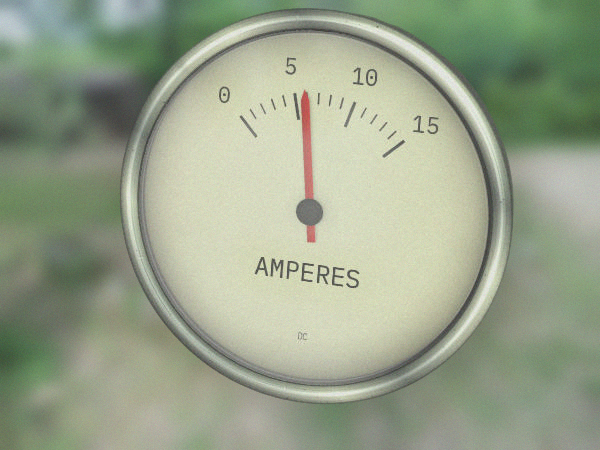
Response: 6 A
